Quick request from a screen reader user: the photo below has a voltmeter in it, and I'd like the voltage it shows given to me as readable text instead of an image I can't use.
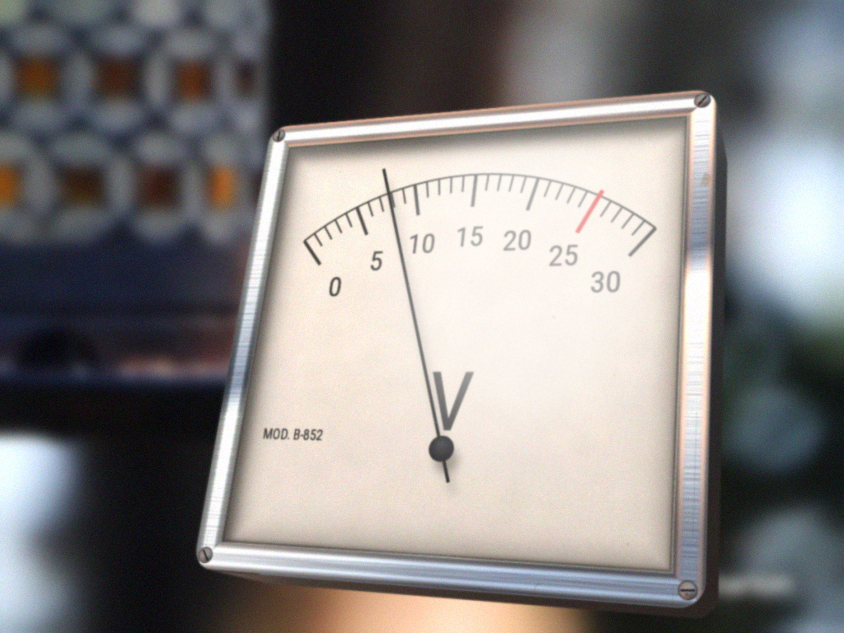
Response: 8 V
